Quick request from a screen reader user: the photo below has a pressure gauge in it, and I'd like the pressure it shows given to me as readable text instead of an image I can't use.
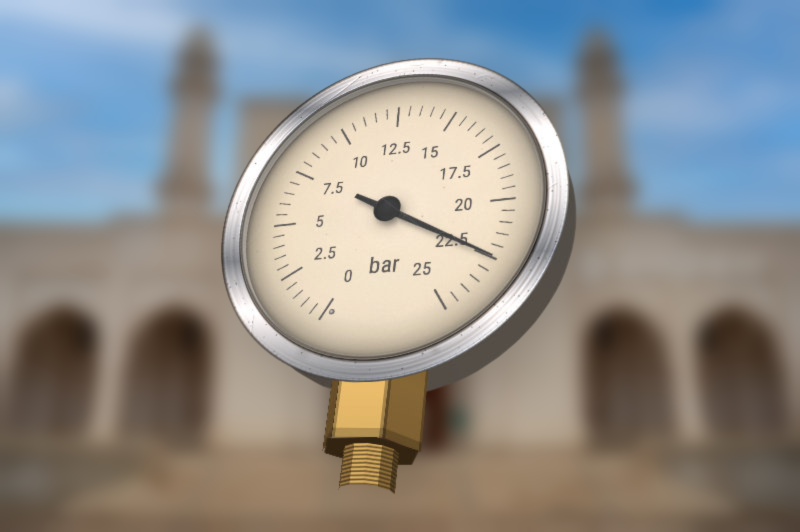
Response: 22.5 bar
